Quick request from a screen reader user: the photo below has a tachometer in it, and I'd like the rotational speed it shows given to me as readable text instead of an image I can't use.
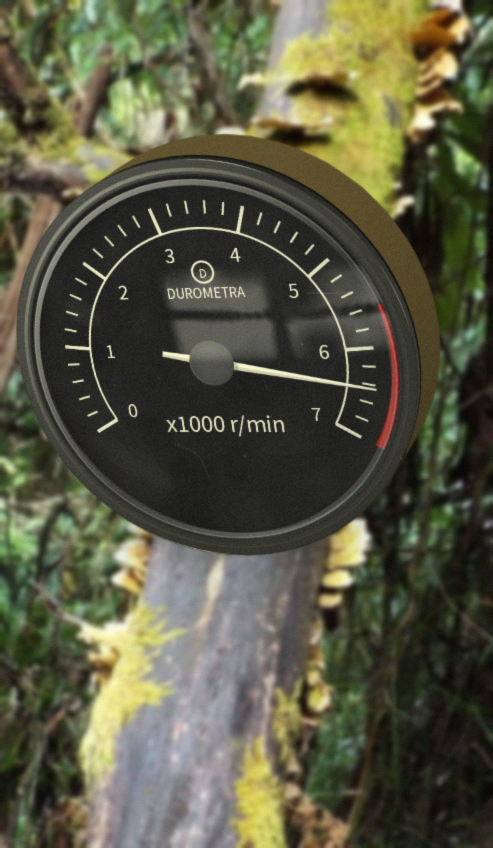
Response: 6400 rpm
